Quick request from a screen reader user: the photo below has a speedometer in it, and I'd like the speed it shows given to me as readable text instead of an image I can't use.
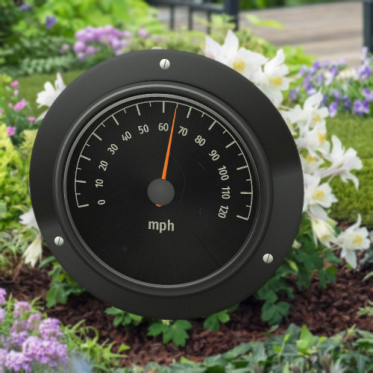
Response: 65 mph
